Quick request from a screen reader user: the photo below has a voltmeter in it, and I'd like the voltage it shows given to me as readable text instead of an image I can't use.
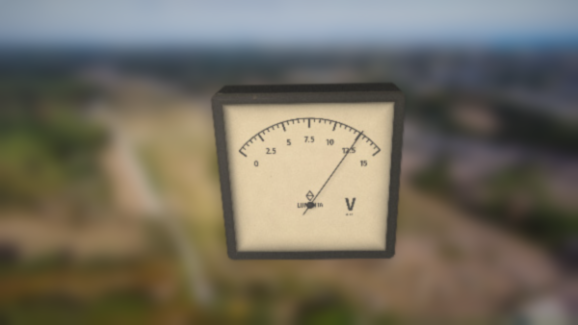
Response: 12.5 V
